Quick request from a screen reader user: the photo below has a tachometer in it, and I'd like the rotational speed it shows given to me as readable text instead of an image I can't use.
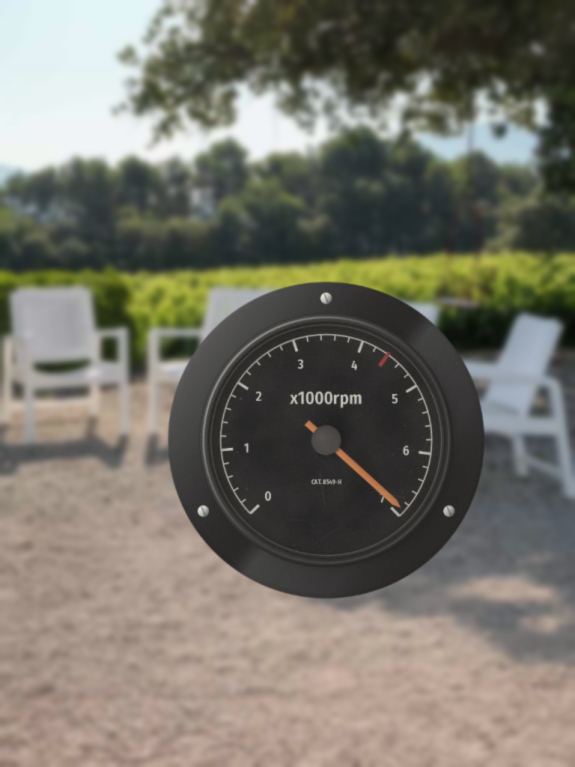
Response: 6900 rpm
